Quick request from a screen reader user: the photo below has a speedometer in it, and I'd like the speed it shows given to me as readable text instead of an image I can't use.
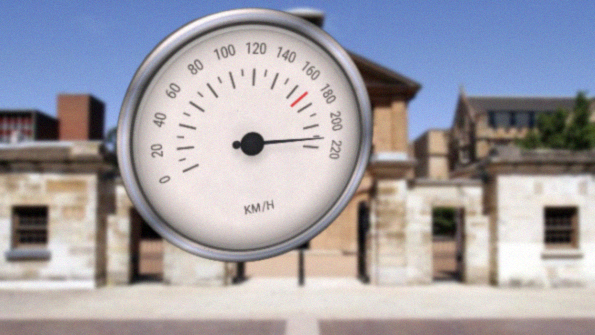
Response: 210 km/h
